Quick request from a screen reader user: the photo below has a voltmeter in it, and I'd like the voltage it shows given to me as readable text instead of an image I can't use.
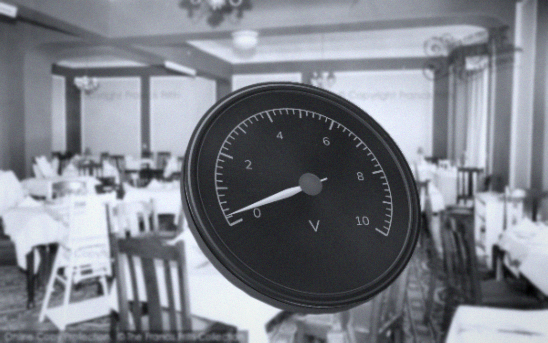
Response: 0.2 V
